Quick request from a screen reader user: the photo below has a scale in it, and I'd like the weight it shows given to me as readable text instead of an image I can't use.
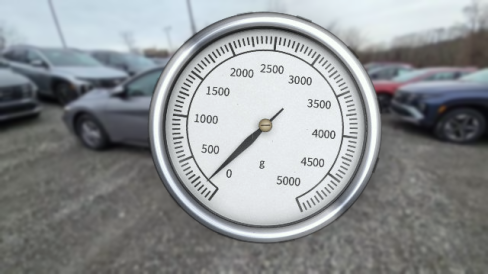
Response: 150 g
